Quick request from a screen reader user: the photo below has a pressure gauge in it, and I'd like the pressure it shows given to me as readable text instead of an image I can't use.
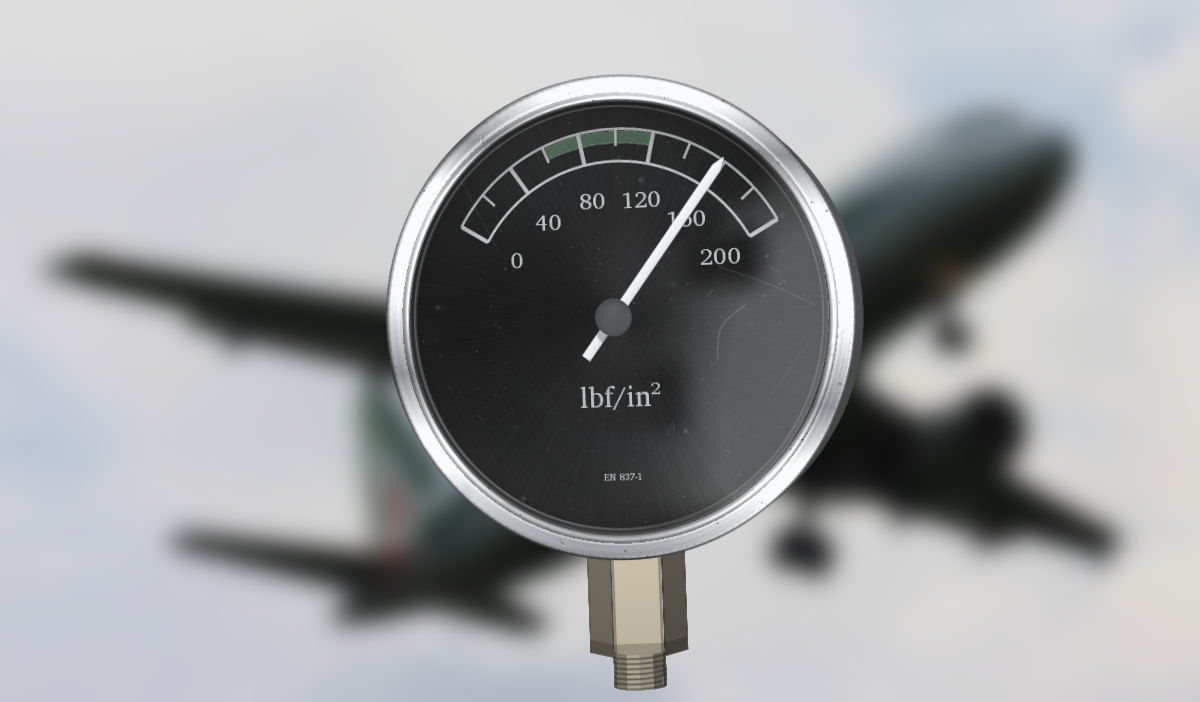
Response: 160 psi
